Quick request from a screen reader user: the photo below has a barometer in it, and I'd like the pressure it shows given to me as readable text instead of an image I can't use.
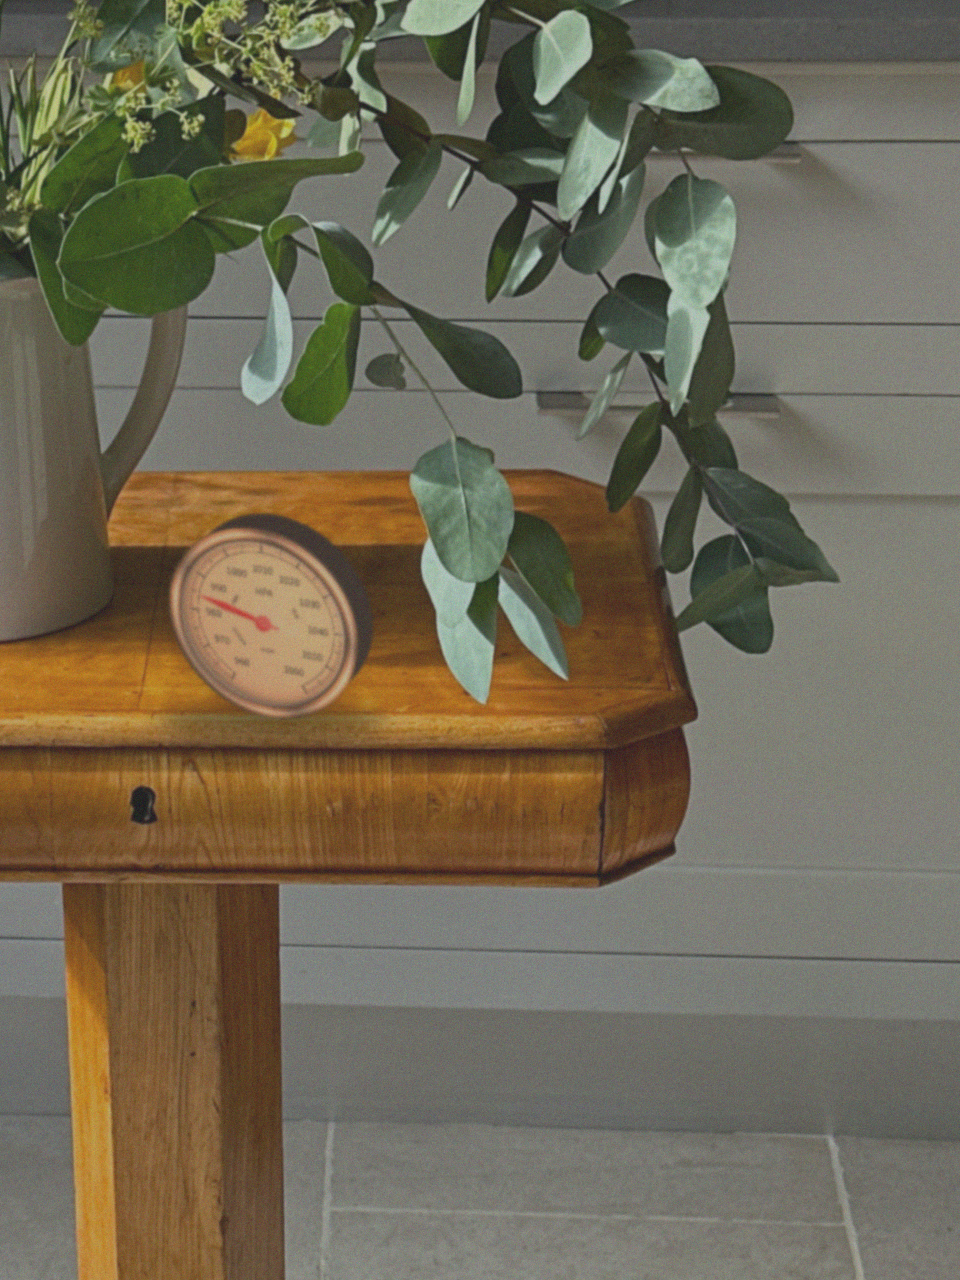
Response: 985 hPa
